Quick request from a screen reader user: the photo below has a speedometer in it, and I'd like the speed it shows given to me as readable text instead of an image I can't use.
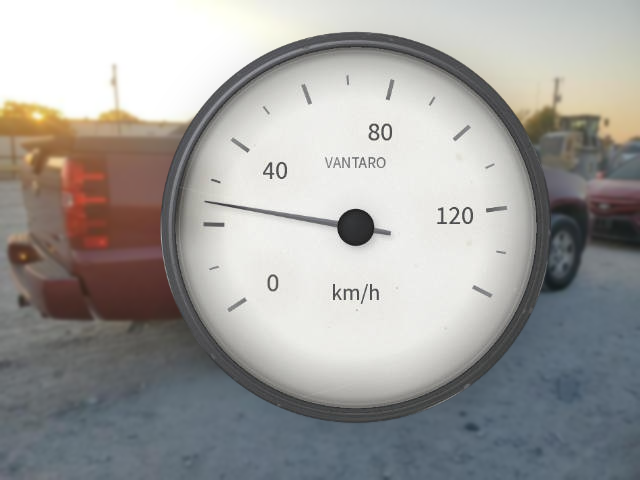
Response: 25 km/h
